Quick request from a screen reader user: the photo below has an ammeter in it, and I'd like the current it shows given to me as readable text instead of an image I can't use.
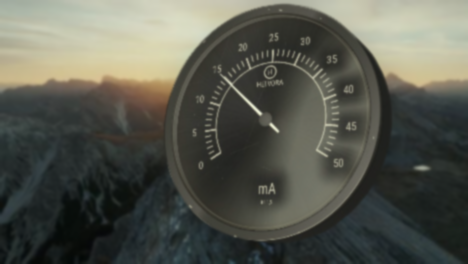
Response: 15 mA
